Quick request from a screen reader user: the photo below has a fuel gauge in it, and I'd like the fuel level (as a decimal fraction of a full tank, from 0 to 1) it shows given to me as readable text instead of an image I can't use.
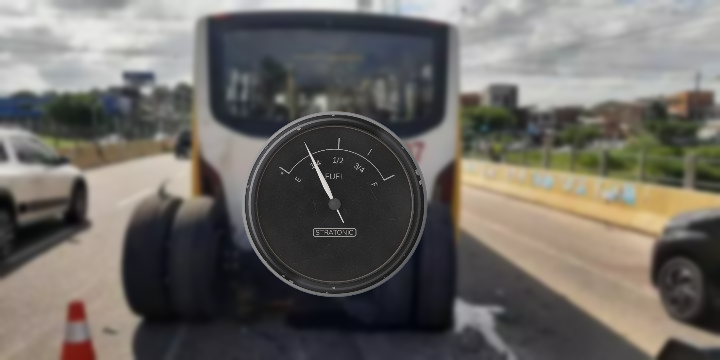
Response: 0.25
